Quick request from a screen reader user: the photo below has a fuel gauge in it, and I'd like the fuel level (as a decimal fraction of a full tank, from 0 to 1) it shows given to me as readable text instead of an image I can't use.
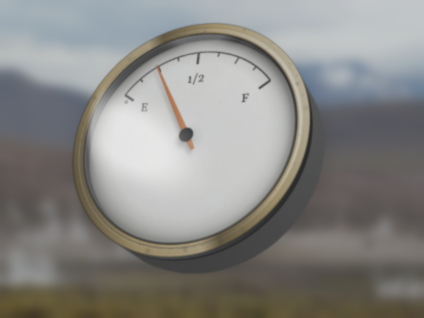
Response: 0.25
